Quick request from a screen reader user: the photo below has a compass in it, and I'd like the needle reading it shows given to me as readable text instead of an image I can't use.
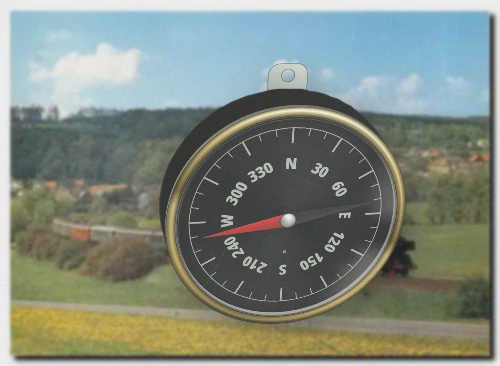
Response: 260 °
